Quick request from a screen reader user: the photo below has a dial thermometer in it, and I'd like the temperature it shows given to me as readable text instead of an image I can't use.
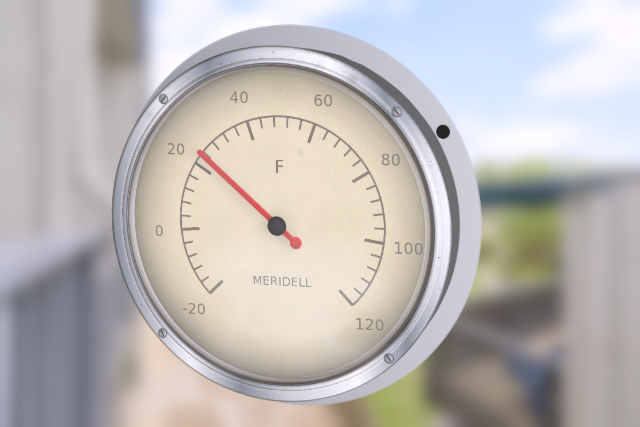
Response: 24 °F
